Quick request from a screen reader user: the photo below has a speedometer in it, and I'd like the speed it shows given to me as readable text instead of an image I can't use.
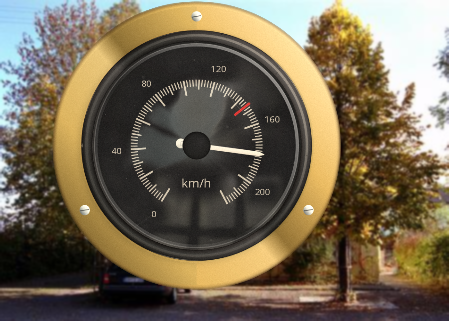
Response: 180 km/h
